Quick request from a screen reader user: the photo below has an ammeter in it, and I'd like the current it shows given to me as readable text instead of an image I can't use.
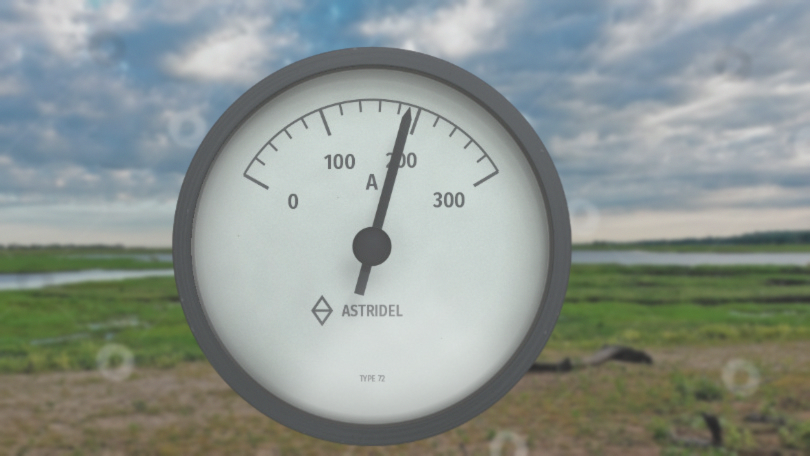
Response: 190 A
